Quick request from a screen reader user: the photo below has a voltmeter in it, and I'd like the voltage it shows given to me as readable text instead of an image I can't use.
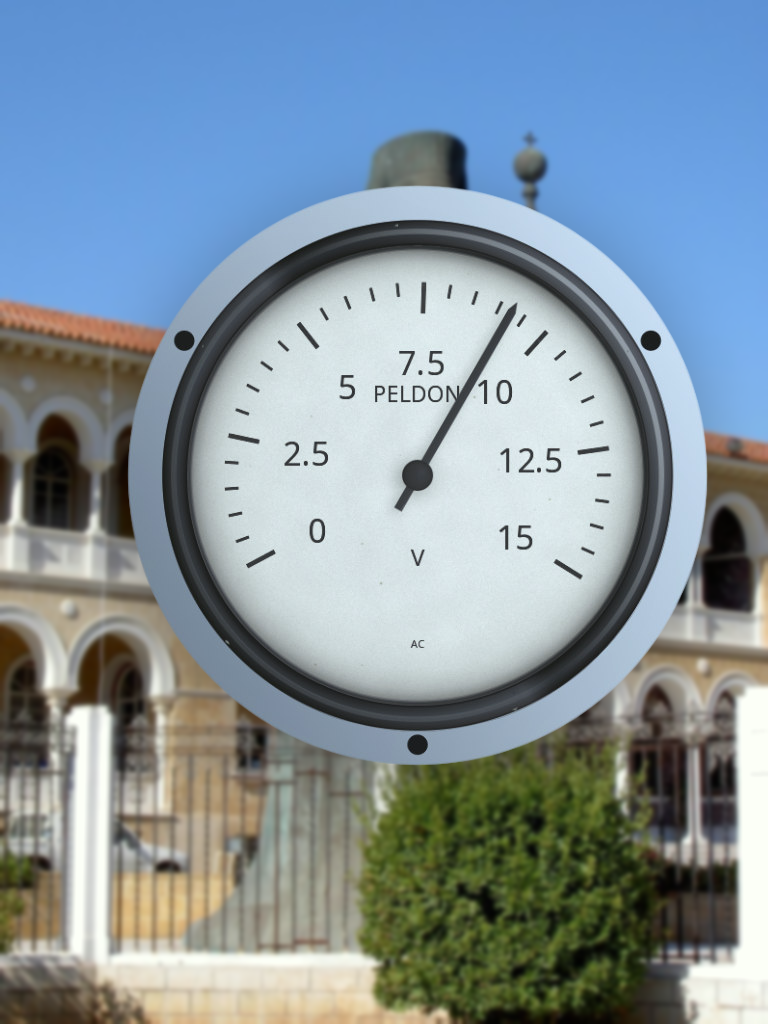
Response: 9.25 V
